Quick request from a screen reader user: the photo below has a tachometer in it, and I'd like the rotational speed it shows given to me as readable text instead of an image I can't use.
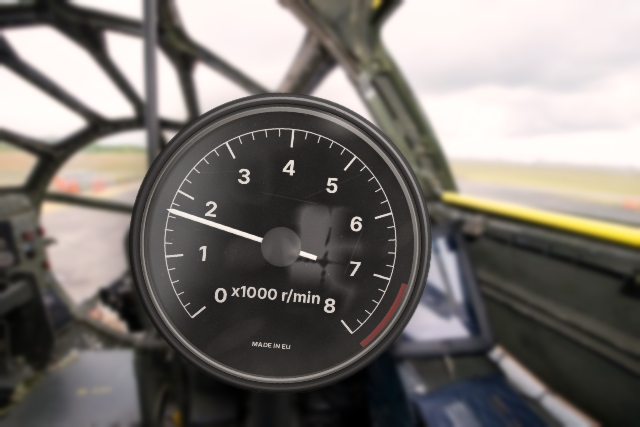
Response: 1700 rpm
